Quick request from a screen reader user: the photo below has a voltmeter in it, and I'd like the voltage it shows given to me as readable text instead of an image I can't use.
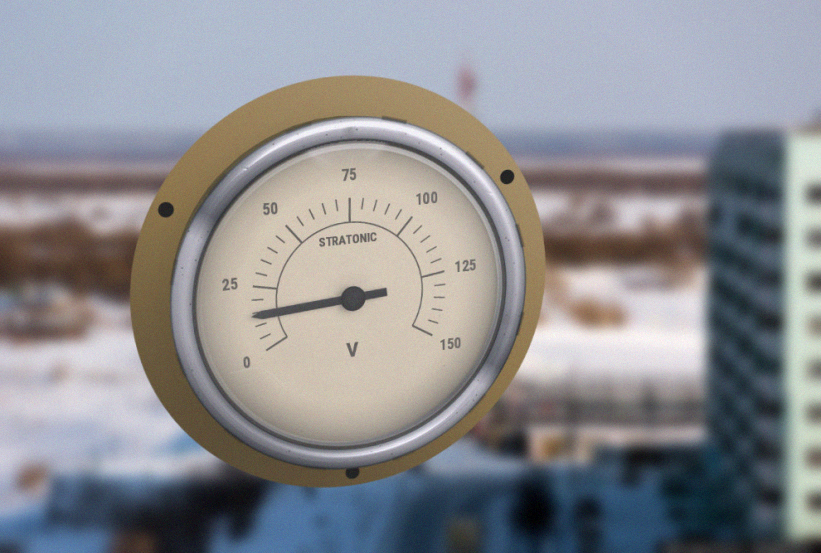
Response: 15 V
